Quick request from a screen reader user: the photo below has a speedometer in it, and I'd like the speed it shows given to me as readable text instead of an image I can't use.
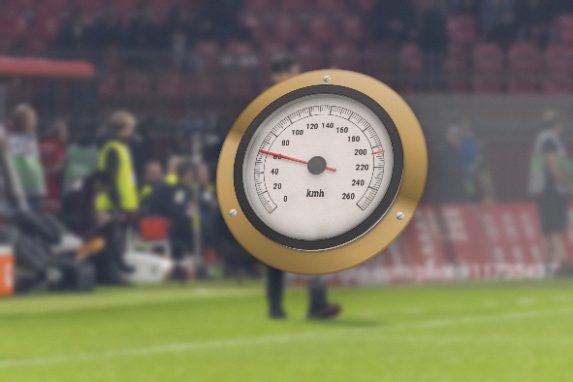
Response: 60 km/h
